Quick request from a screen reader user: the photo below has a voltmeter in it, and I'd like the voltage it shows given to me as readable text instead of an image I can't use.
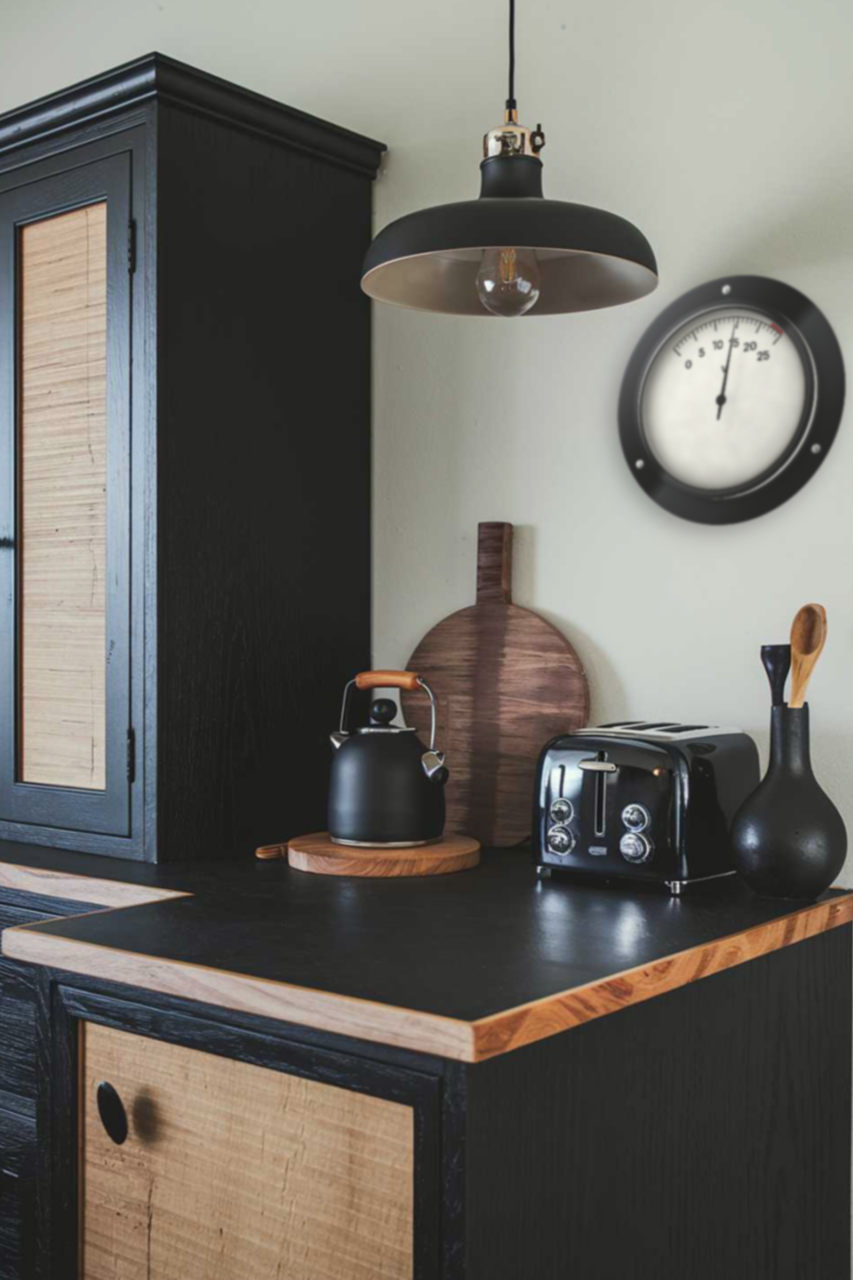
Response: 15 V
